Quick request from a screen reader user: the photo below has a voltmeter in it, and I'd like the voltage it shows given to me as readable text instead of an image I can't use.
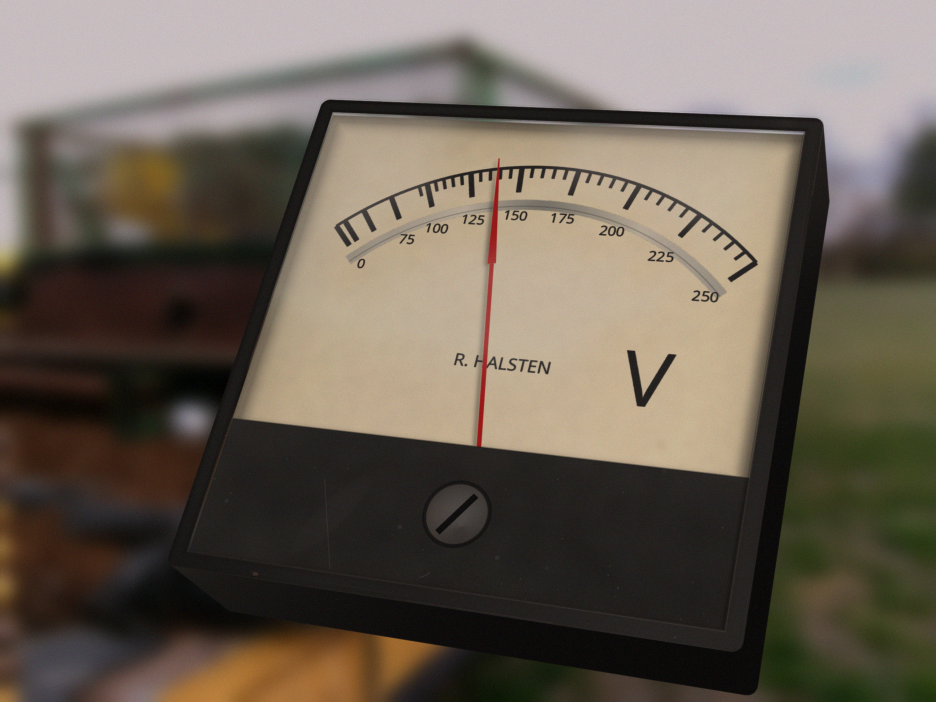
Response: 140 V
